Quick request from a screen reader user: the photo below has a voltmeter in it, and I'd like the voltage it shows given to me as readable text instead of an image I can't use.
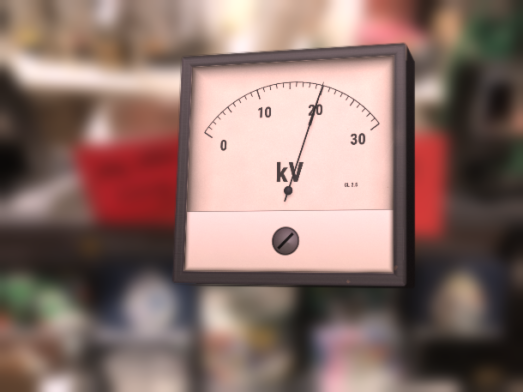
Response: 20 kV
